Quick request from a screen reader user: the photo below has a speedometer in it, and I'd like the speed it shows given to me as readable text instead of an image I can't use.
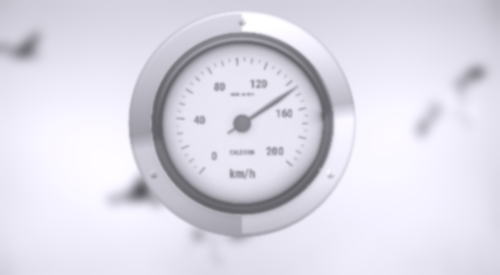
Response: 145 km/h
